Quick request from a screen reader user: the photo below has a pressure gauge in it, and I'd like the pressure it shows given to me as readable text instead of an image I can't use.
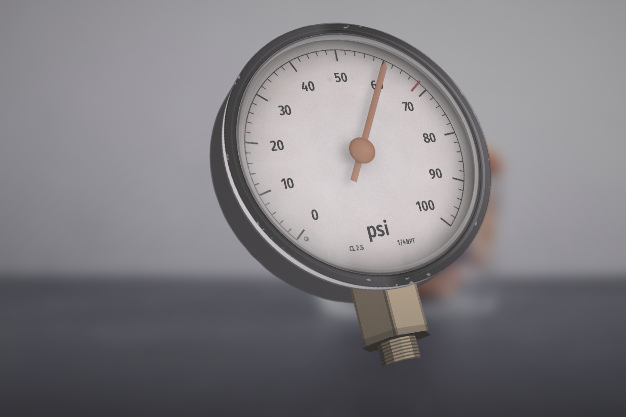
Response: 60 psi
